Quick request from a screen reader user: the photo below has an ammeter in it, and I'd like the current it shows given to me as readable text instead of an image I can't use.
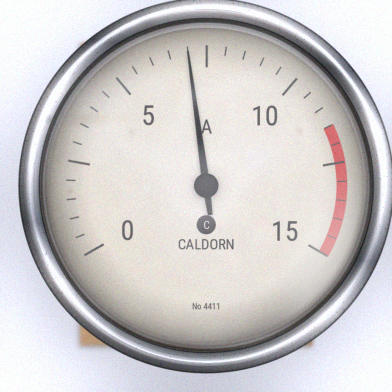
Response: 7 A
